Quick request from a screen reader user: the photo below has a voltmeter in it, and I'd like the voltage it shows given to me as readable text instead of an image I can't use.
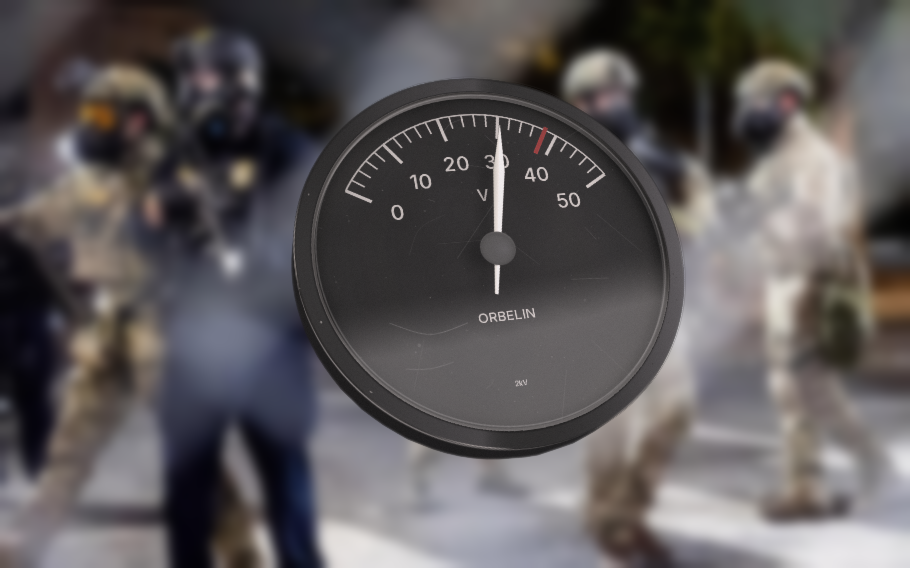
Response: 30 V
